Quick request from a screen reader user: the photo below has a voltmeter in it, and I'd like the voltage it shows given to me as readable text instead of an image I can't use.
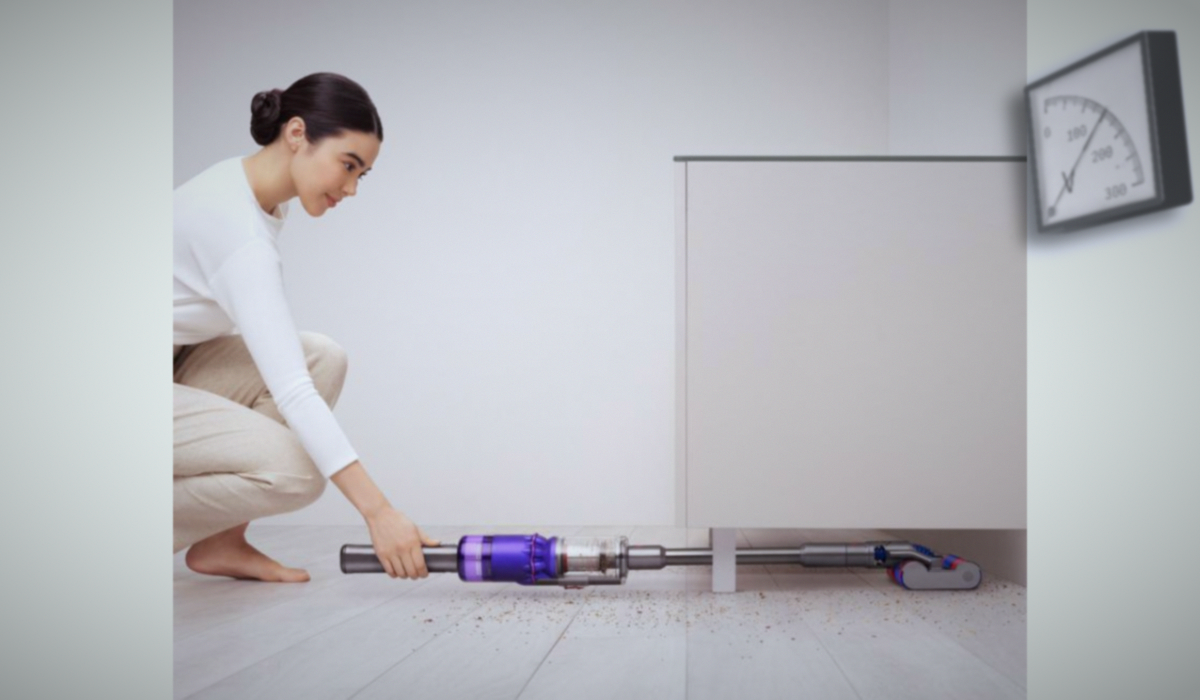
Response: 150 V
